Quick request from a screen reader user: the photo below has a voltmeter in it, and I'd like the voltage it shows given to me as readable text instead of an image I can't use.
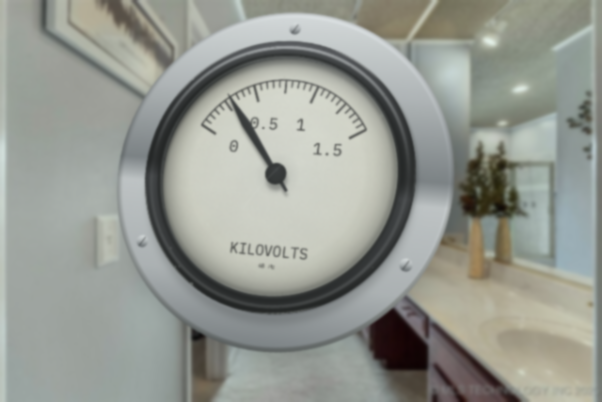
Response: 0.3 kV
